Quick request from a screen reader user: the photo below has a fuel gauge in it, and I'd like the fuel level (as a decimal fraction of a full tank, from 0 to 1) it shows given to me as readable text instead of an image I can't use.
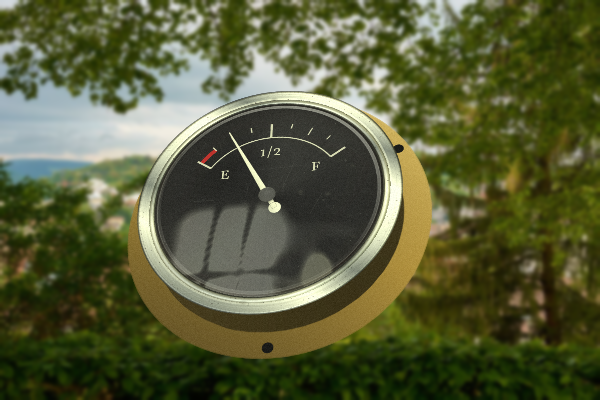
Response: 0.25
